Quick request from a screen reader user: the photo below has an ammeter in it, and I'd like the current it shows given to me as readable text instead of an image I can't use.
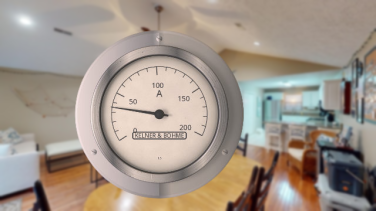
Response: 35 A
